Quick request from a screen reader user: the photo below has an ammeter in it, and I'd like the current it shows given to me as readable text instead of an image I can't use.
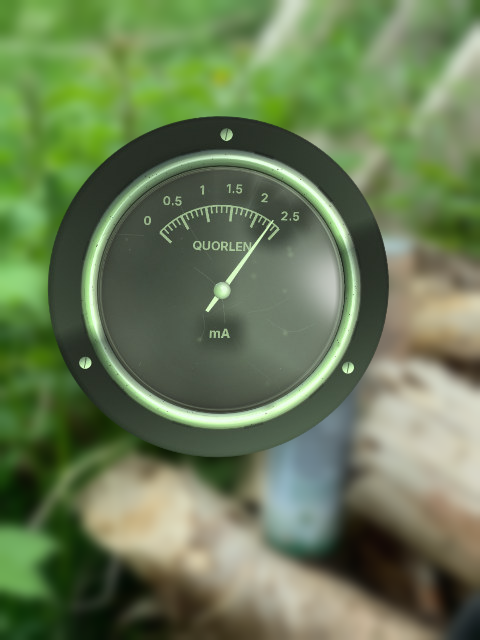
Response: 2.3 mA
